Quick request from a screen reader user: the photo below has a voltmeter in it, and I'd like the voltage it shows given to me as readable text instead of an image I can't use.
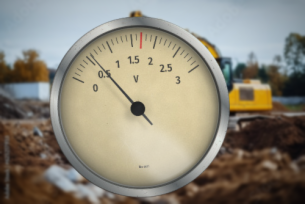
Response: 0.6 V
